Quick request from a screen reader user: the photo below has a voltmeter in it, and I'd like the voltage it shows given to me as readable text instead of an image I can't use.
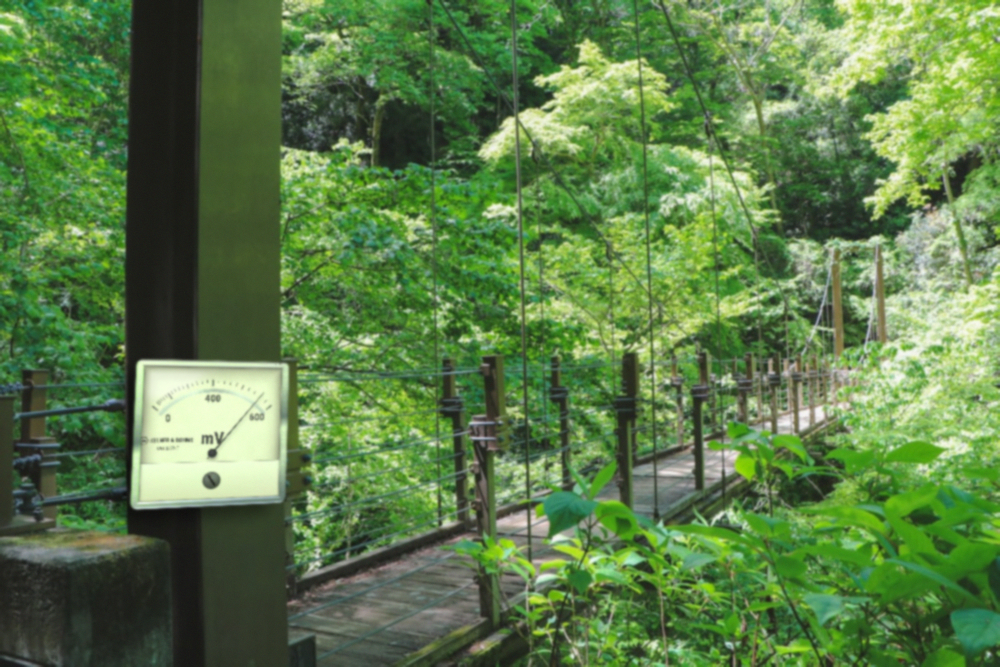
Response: 560 mV
